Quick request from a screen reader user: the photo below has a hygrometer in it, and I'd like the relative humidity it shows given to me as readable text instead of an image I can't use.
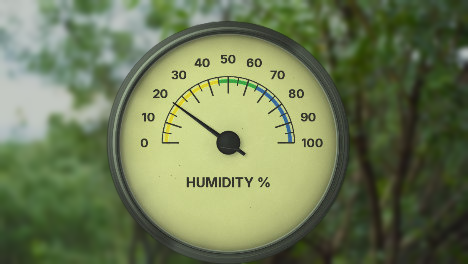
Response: 20 %
